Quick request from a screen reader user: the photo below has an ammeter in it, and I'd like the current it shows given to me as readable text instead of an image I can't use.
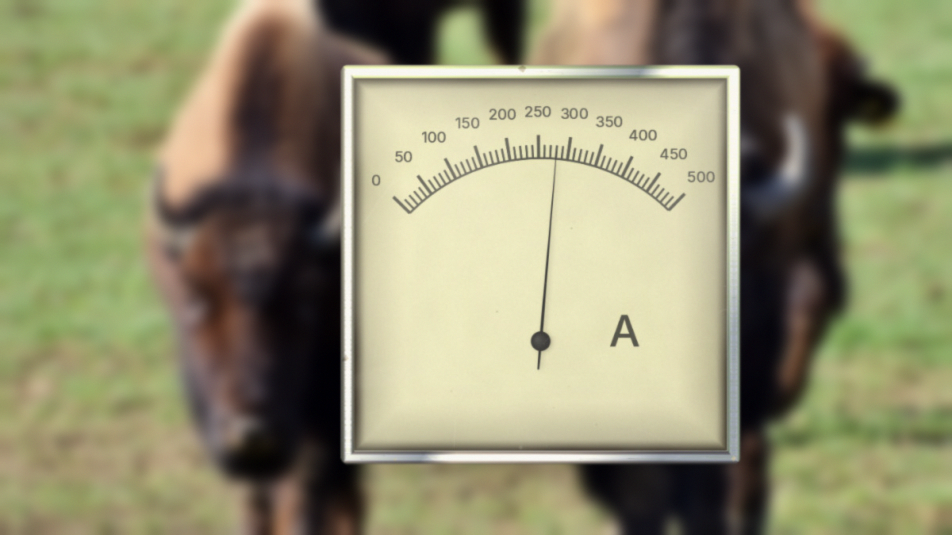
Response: 280 A
